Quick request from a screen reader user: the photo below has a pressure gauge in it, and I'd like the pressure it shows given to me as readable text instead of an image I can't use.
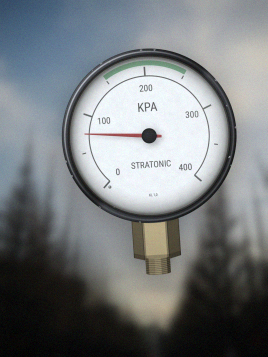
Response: 75 kPa
